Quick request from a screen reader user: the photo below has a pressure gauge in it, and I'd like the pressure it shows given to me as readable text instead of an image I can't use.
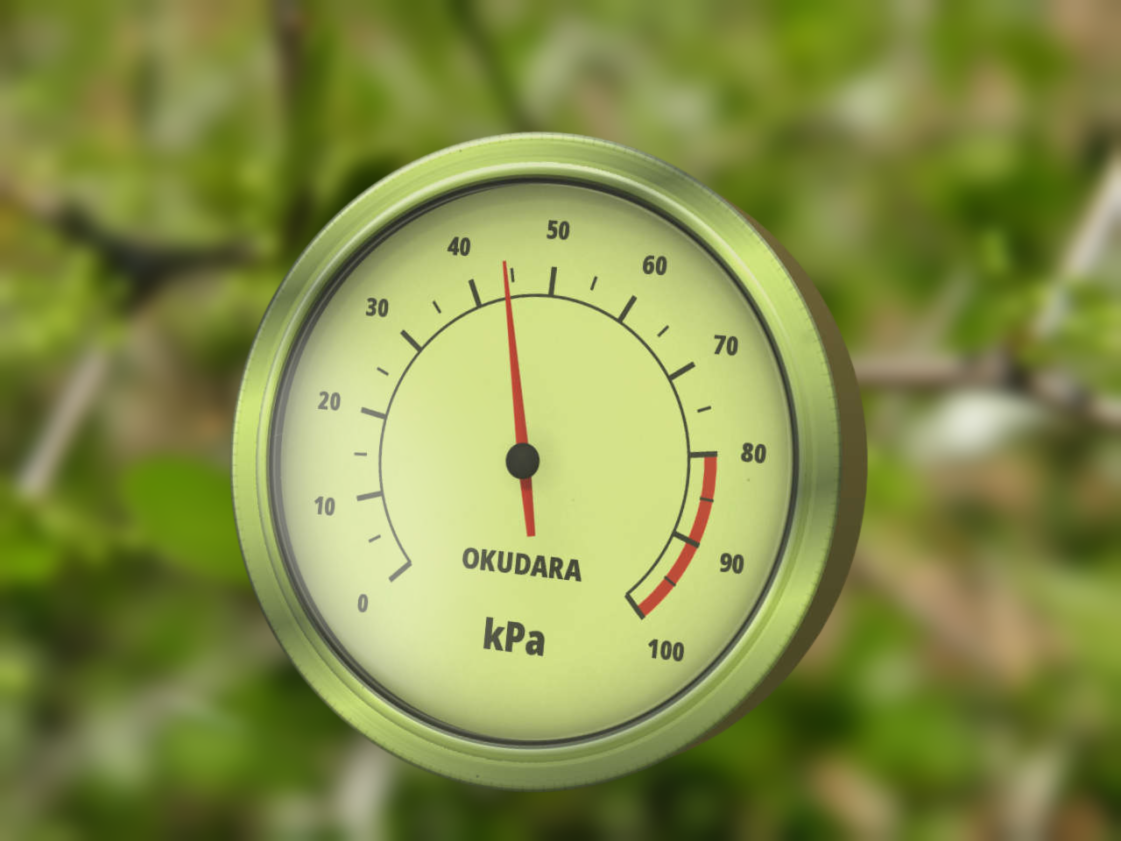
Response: 45 kPa
